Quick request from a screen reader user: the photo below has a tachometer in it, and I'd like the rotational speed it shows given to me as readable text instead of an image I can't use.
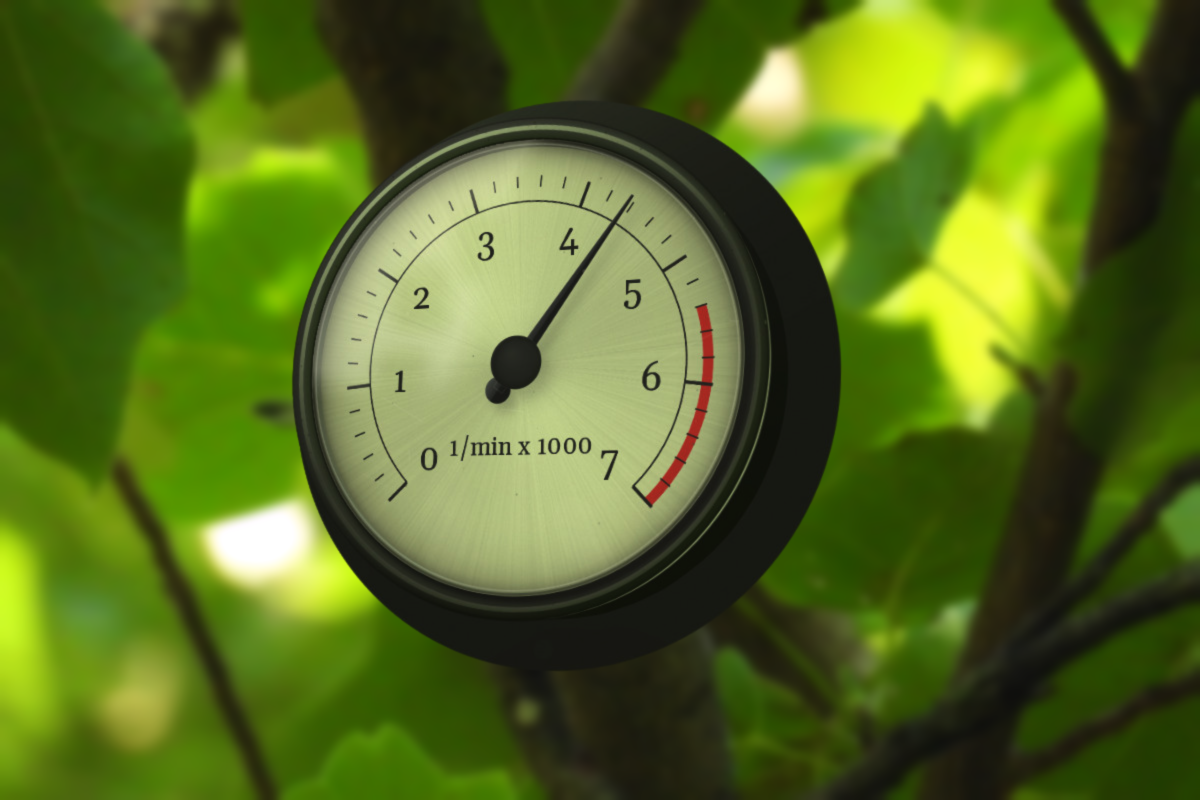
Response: 4400 rpm
